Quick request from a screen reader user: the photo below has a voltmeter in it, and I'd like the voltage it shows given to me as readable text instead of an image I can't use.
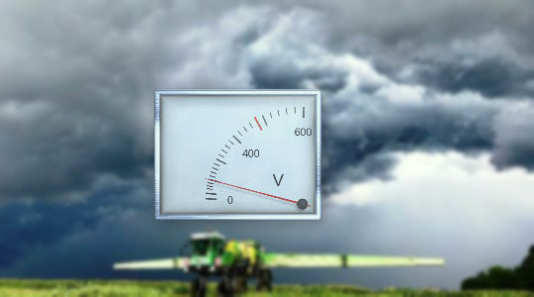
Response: 200 V
